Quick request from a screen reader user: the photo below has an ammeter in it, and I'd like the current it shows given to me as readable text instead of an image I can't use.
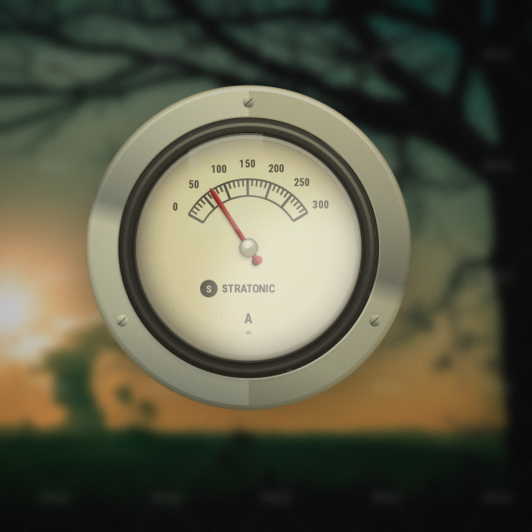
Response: 70 A
